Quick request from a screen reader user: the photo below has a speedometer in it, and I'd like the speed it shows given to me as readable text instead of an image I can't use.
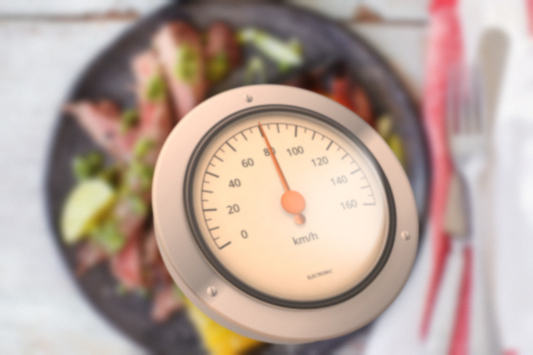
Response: 80 km/h
